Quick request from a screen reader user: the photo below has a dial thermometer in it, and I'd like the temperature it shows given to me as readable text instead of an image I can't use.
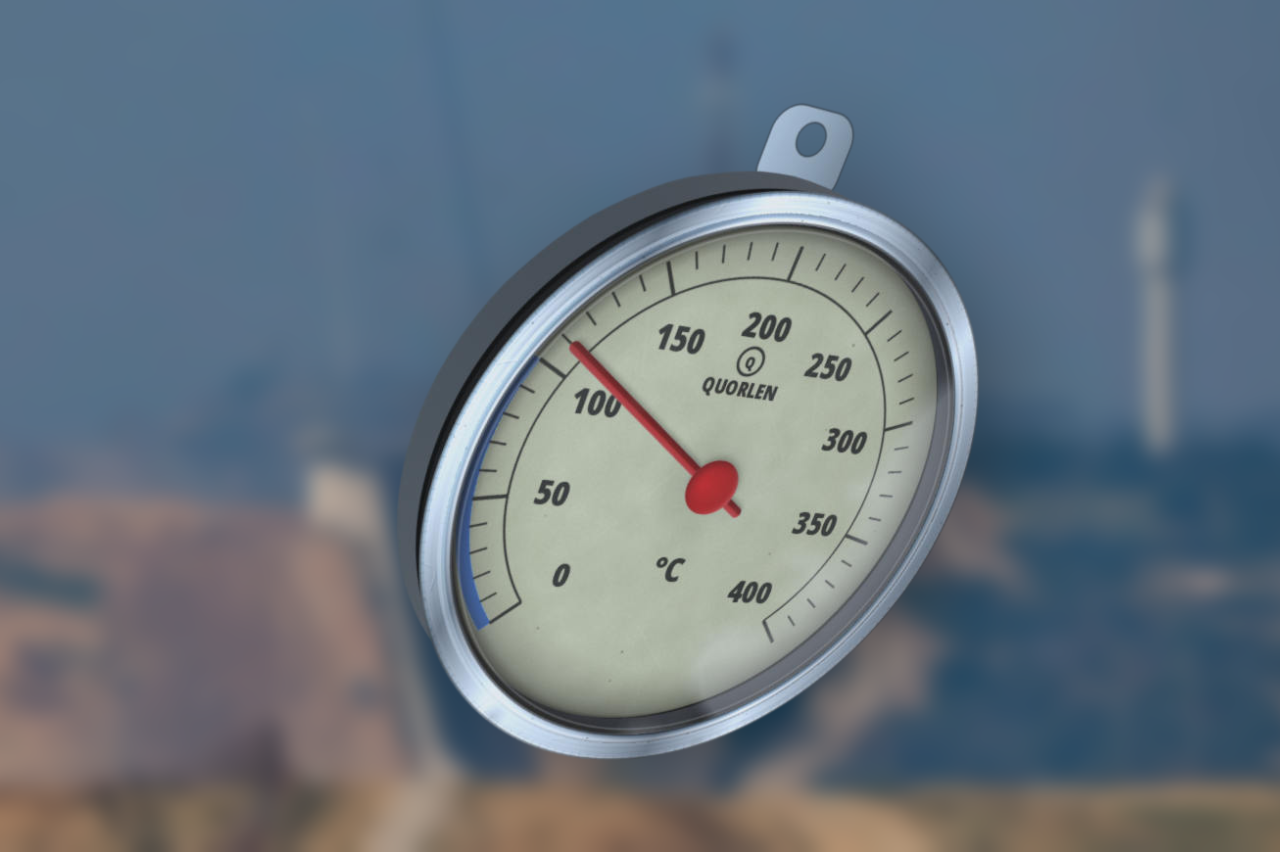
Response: 110 °C
